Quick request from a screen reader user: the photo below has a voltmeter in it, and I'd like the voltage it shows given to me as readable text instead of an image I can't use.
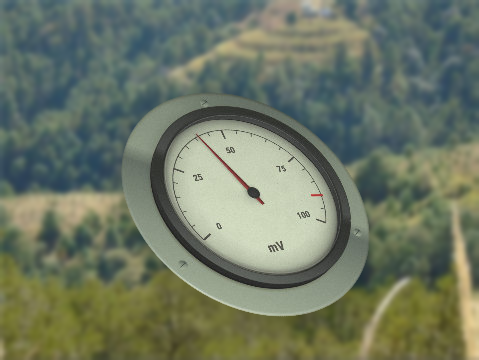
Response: 40 mV
